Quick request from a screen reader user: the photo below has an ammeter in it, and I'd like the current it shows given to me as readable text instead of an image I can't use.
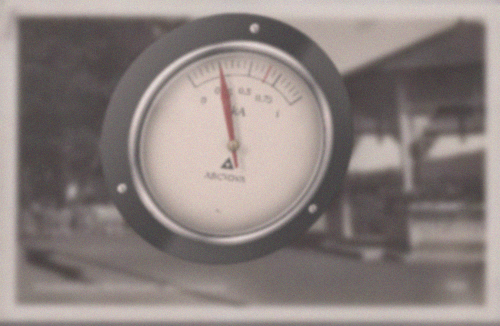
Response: 0.25 kA
